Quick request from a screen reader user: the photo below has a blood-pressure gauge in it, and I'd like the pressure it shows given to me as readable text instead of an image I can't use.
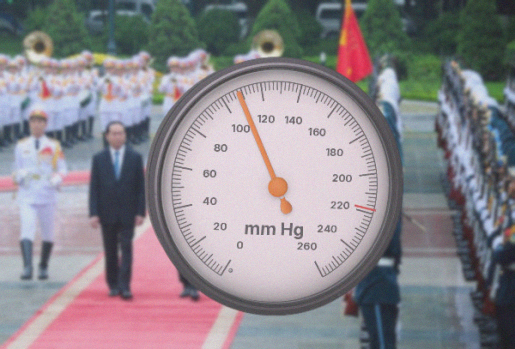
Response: 108 mmHg
